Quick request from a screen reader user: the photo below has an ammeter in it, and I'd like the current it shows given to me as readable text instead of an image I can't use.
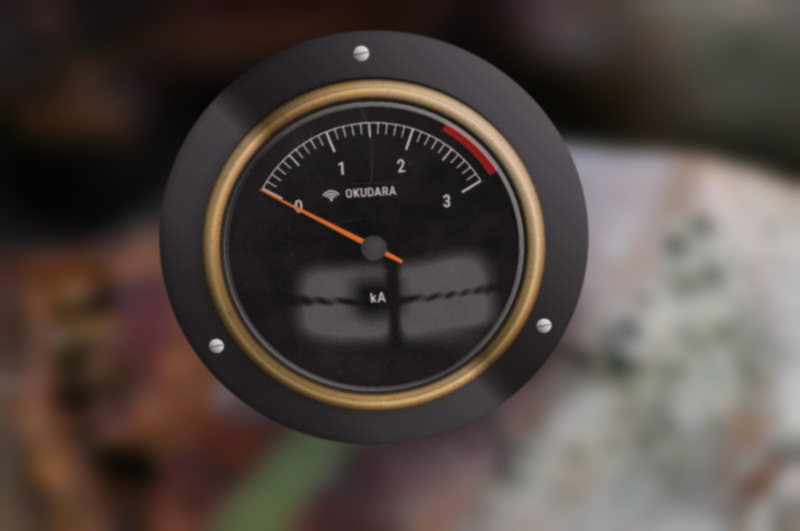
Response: 0 kA
